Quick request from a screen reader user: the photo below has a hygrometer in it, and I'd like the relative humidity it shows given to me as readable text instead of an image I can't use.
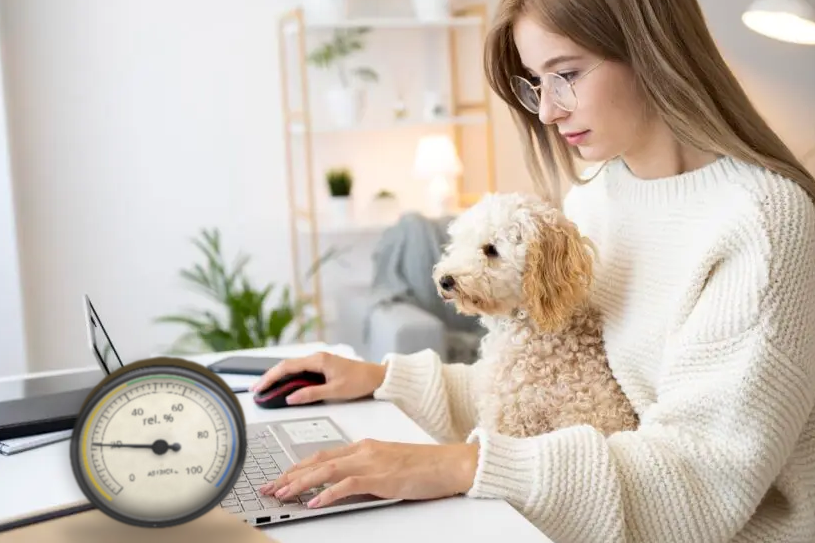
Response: 20 %
